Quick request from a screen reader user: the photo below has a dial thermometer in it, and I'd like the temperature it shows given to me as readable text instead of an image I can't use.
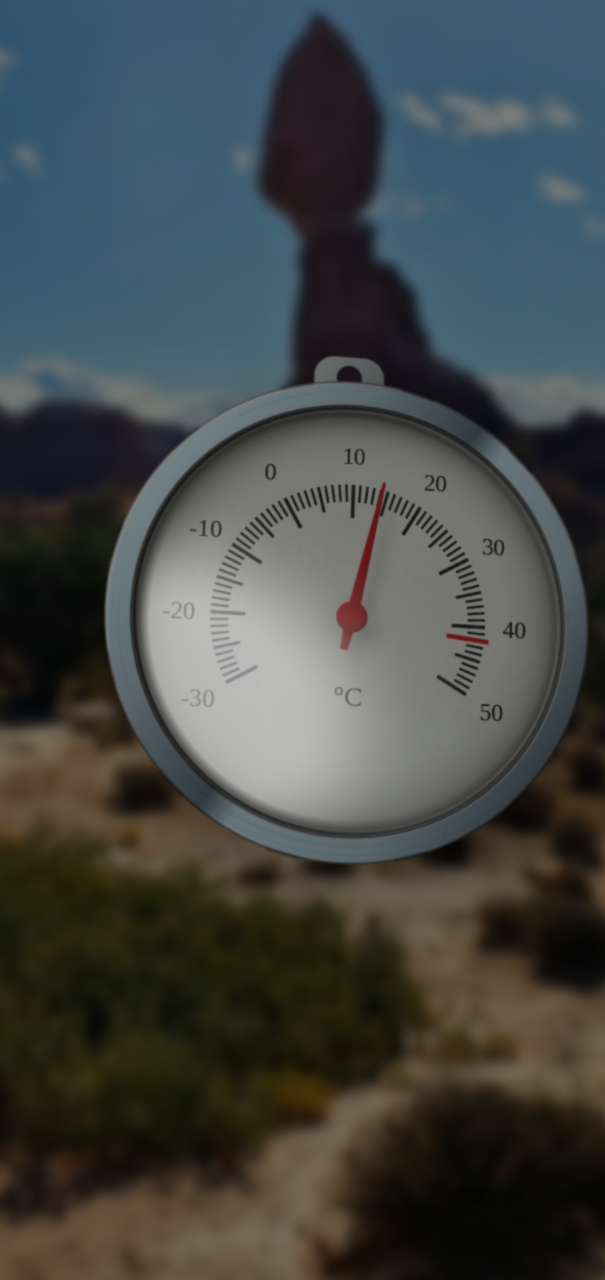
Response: 14 °C
